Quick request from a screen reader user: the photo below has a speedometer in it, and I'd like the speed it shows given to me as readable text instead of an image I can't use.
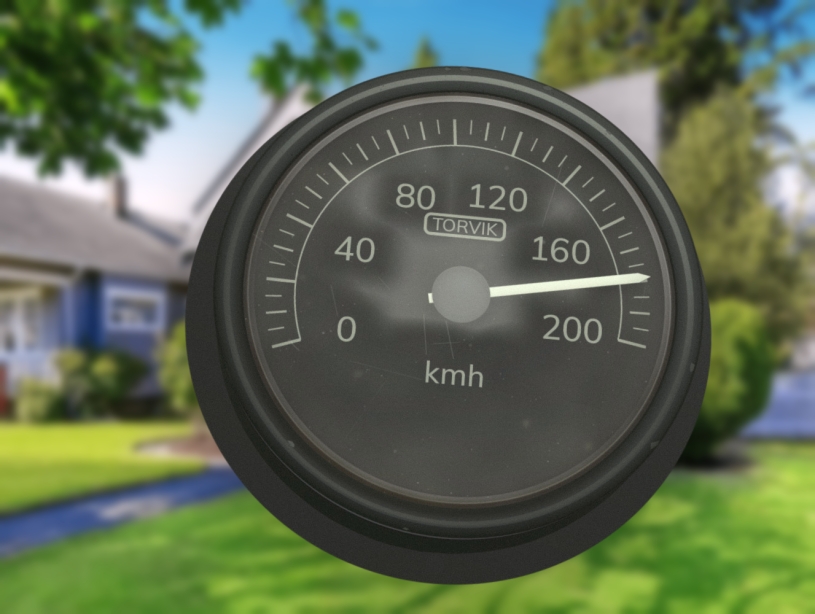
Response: 180 km/h
